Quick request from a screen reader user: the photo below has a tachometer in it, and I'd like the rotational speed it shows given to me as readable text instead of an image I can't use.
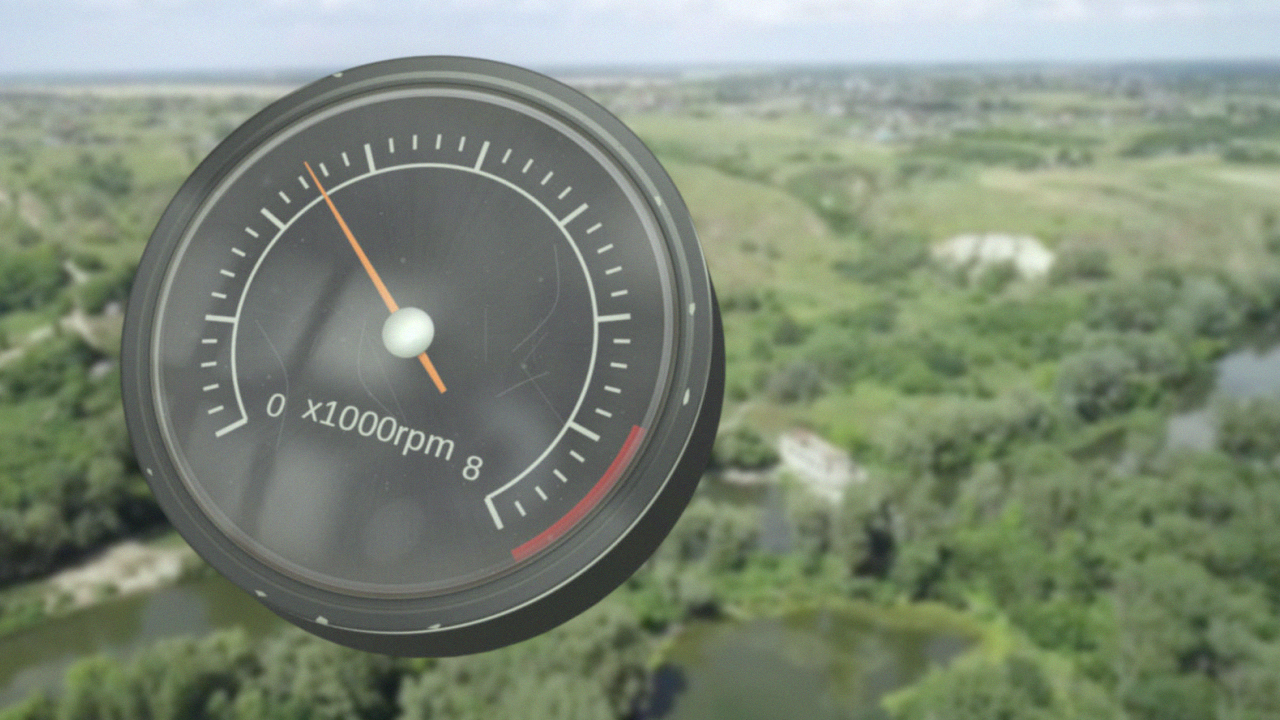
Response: 2500 rpm
